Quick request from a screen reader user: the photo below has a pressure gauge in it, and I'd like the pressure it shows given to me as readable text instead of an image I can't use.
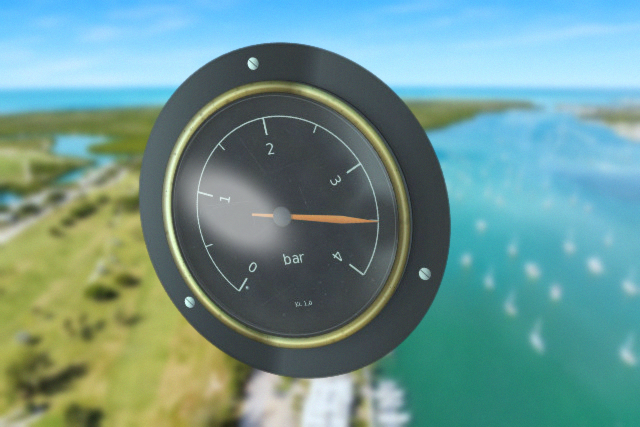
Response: 3.5 bar
